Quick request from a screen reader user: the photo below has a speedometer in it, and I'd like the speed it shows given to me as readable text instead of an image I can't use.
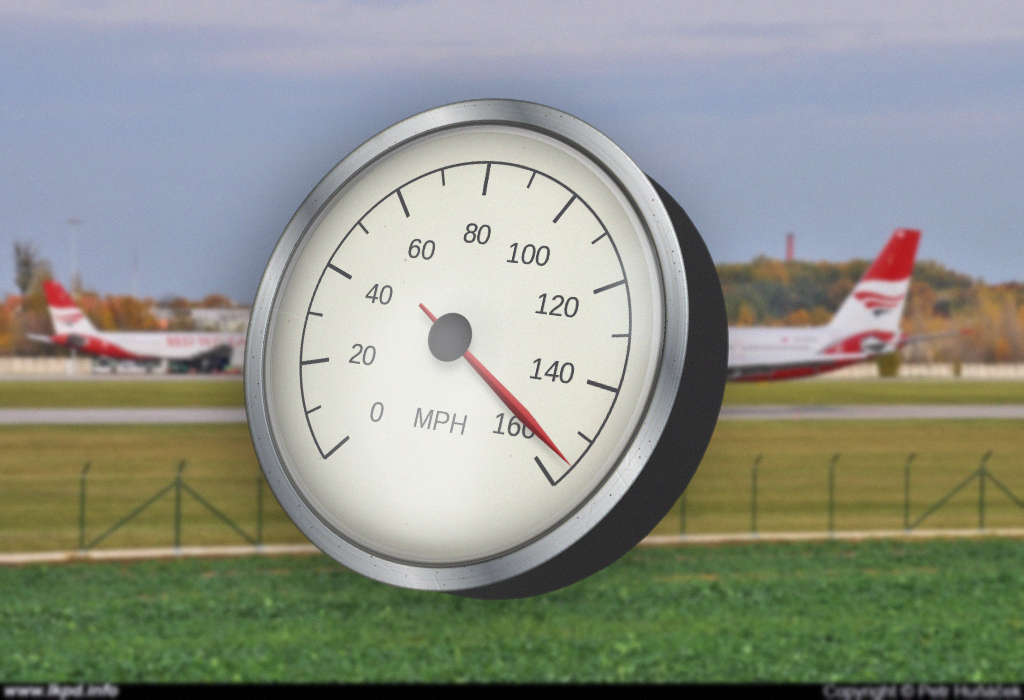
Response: 155 mph
